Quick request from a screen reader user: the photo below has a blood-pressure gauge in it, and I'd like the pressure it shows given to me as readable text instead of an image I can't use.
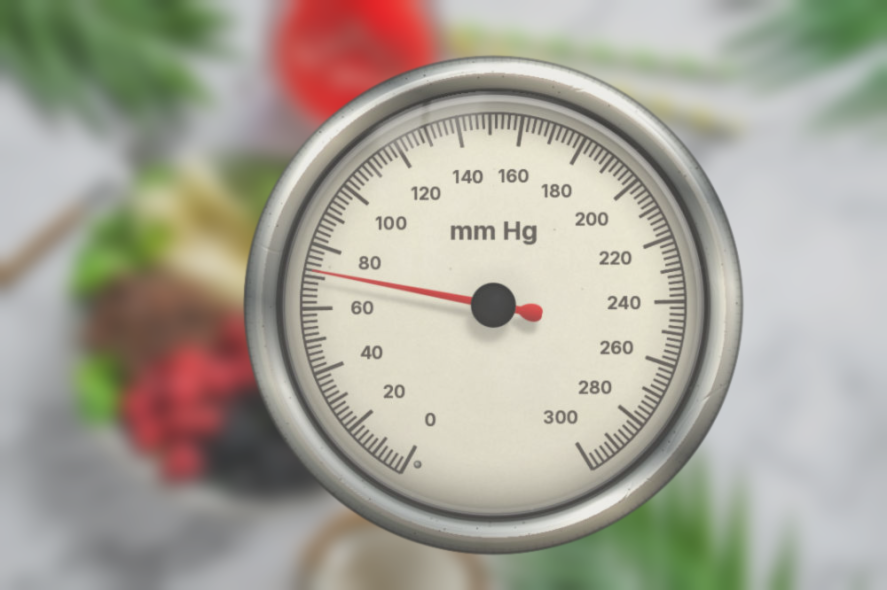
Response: 72 mmHg
